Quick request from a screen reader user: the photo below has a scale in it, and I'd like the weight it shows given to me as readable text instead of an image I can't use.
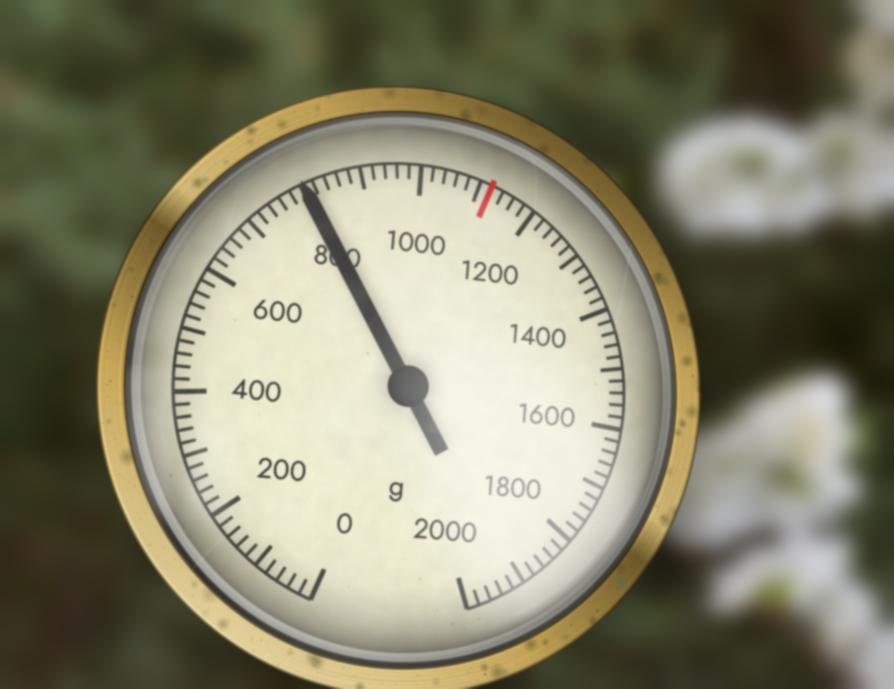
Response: 800 g
